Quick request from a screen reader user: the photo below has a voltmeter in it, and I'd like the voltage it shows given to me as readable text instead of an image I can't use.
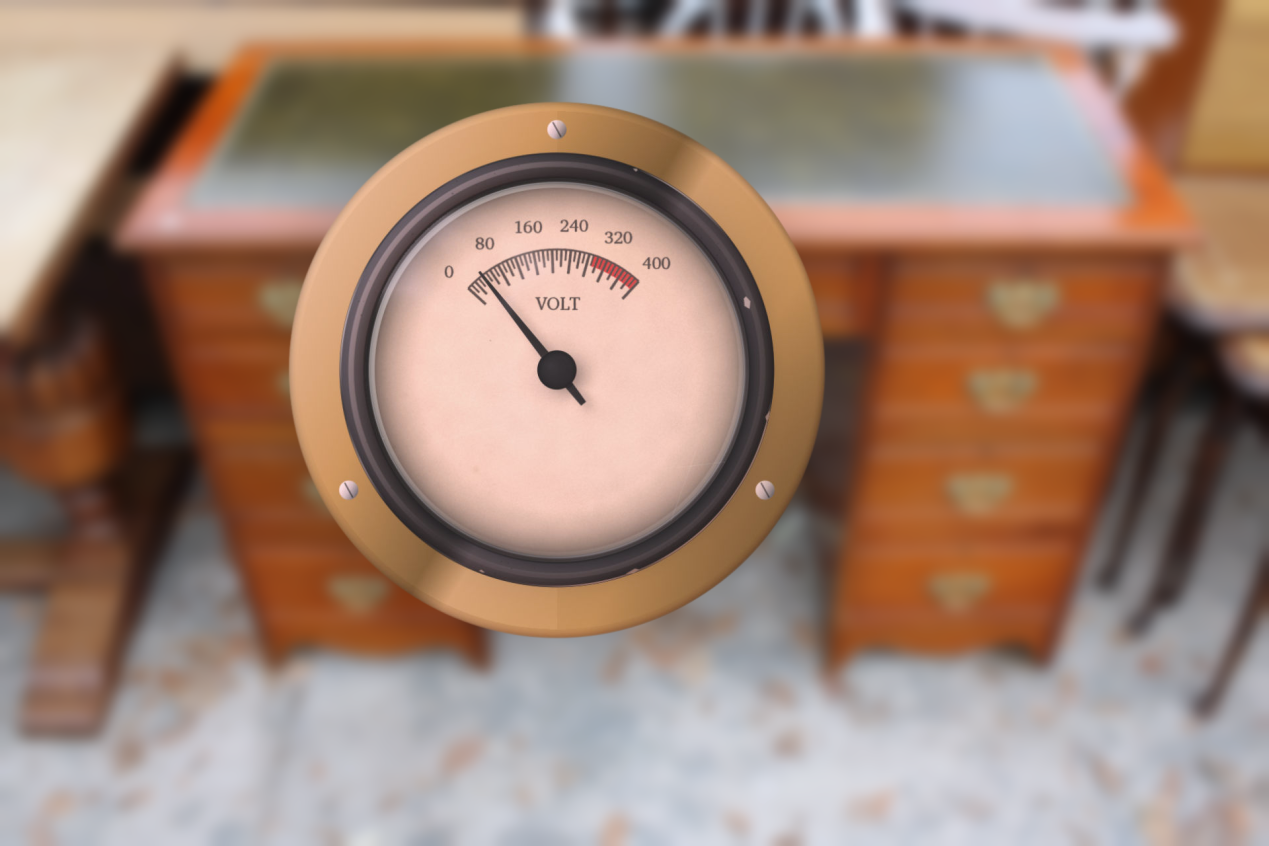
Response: 40 V
